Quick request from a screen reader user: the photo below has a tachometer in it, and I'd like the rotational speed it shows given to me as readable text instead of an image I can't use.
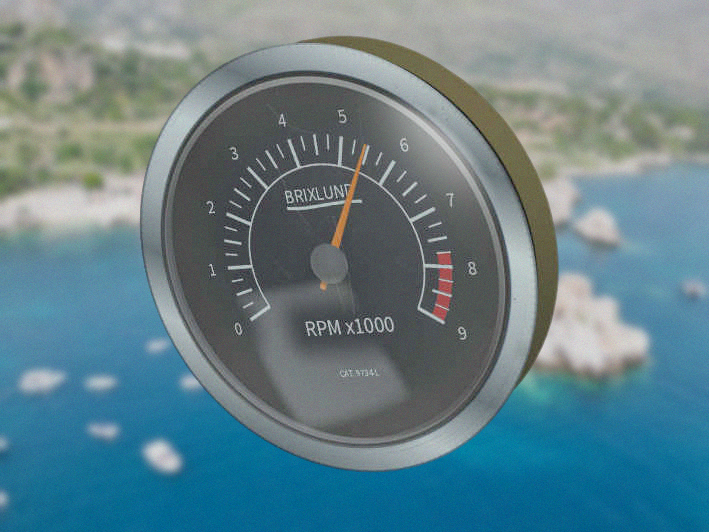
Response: 5500 rpm
